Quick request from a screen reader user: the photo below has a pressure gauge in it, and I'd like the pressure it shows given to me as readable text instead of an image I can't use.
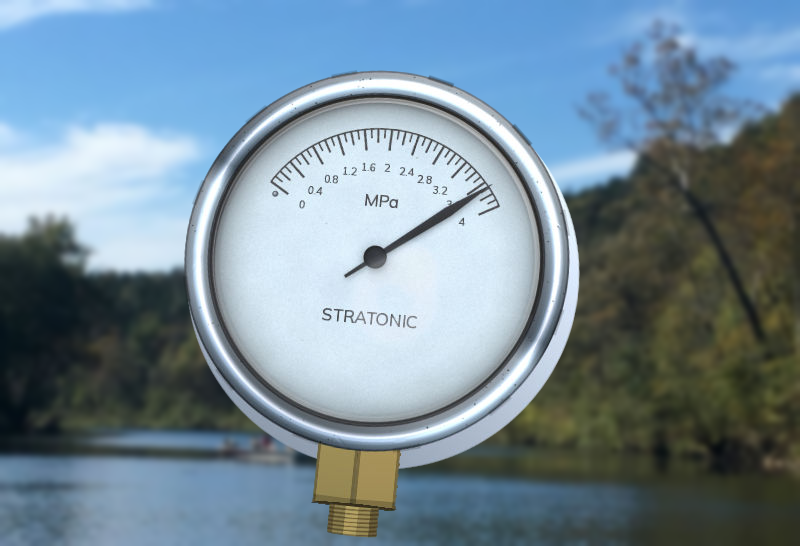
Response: 3.7 MPa
